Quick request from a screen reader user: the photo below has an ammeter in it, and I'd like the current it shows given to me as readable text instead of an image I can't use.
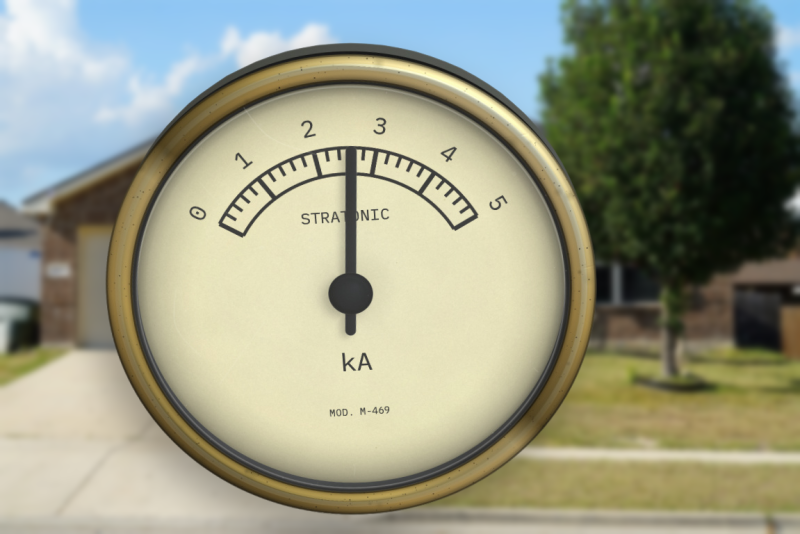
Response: 2.6 kA
